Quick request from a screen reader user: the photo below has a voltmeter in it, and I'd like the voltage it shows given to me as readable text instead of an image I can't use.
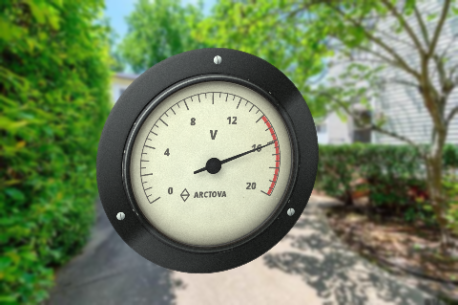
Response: 16 V
